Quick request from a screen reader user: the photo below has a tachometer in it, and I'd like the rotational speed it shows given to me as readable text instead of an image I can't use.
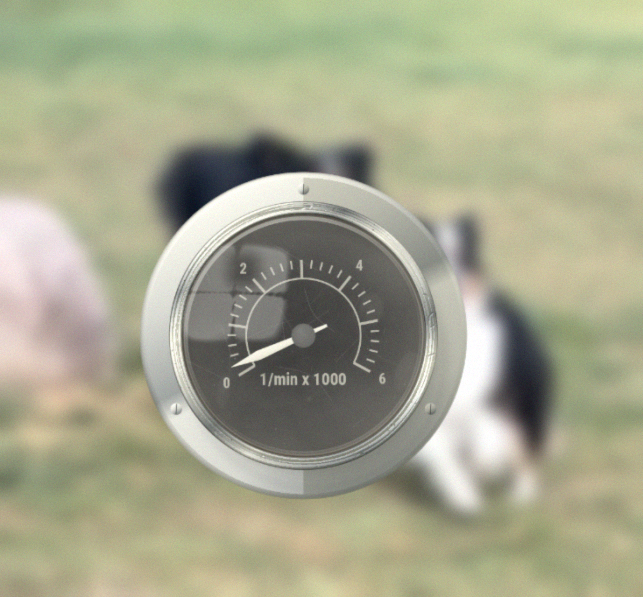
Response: 200 rpm
